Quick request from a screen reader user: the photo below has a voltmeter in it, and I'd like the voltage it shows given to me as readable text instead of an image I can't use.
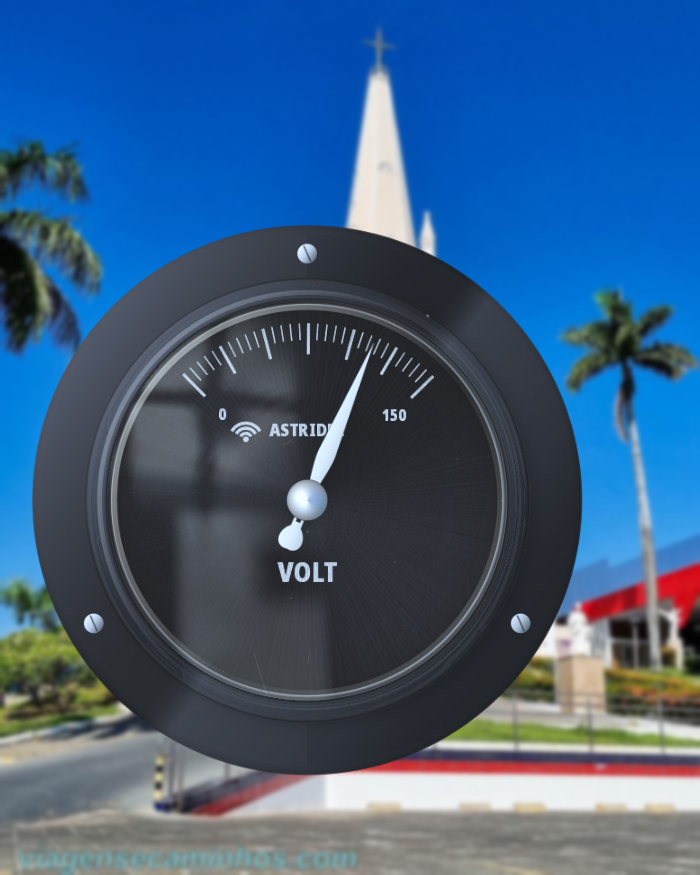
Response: 112.5 V
